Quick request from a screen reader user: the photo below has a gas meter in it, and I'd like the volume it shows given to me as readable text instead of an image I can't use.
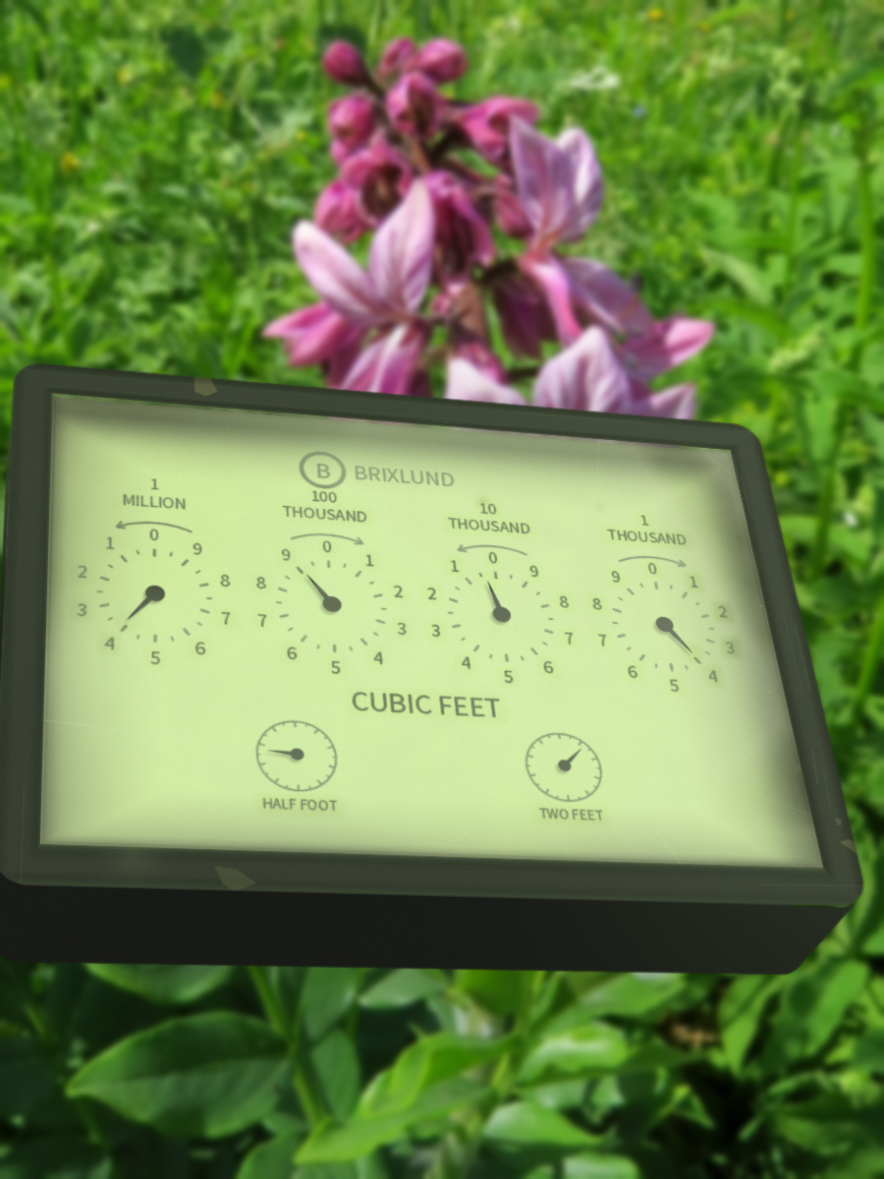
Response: 390400 ft³
